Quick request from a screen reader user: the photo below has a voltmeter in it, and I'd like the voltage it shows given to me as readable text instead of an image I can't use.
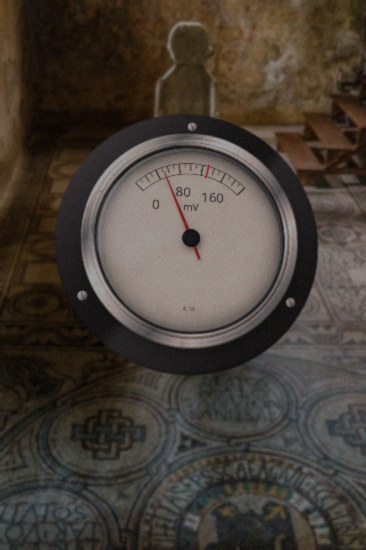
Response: 50 mV
